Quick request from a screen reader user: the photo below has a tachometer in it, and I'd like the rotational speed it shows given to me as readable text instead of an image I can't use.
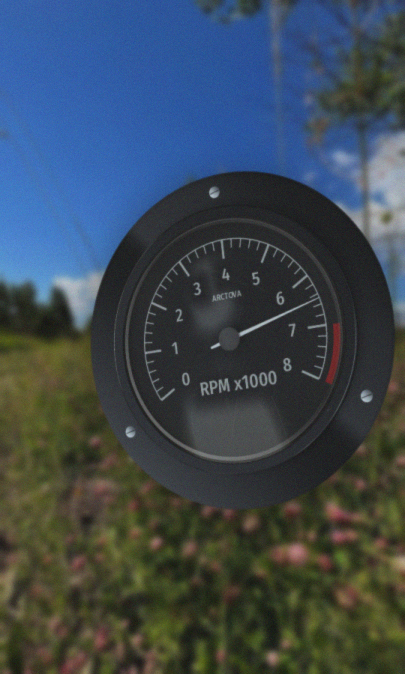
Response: 6500 rpm
